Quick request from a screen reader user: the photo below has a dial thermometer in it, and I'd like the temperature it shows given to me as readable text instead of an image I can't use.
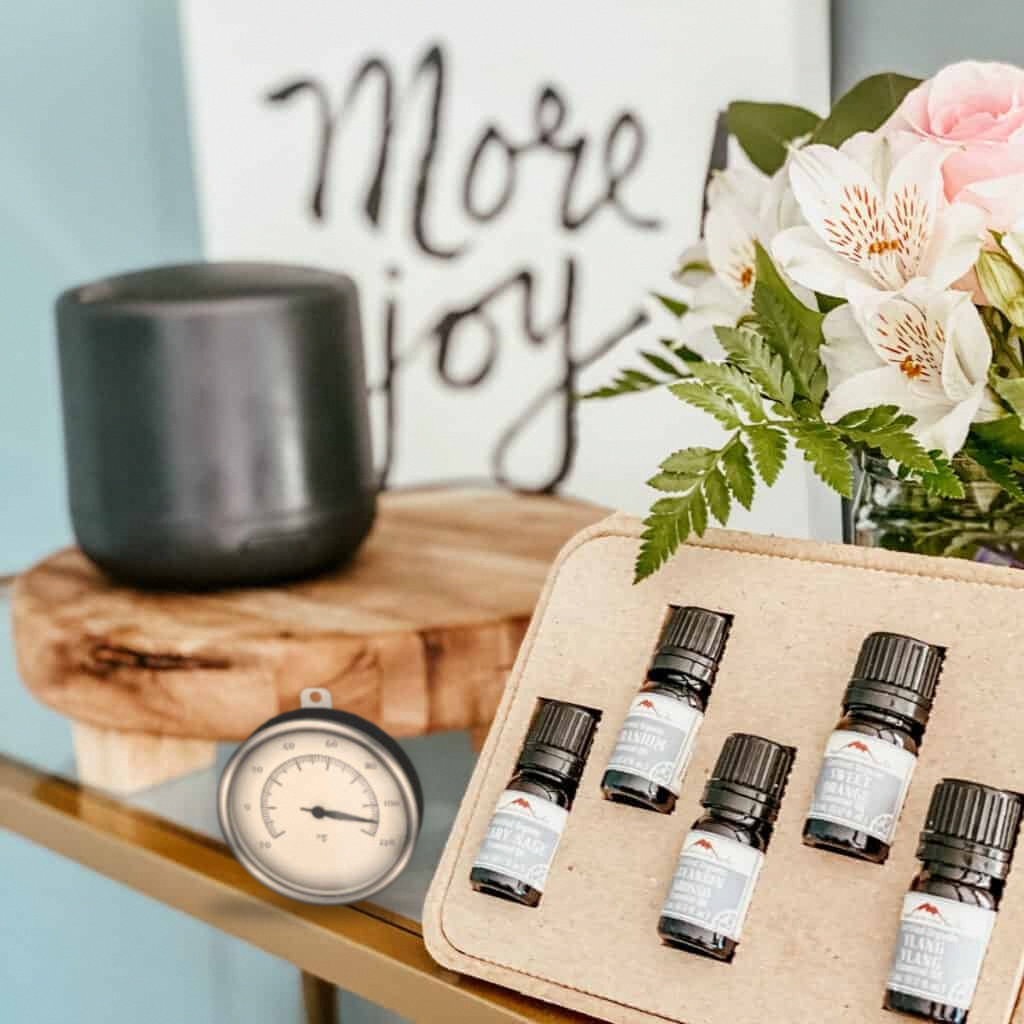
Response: 110 °F
